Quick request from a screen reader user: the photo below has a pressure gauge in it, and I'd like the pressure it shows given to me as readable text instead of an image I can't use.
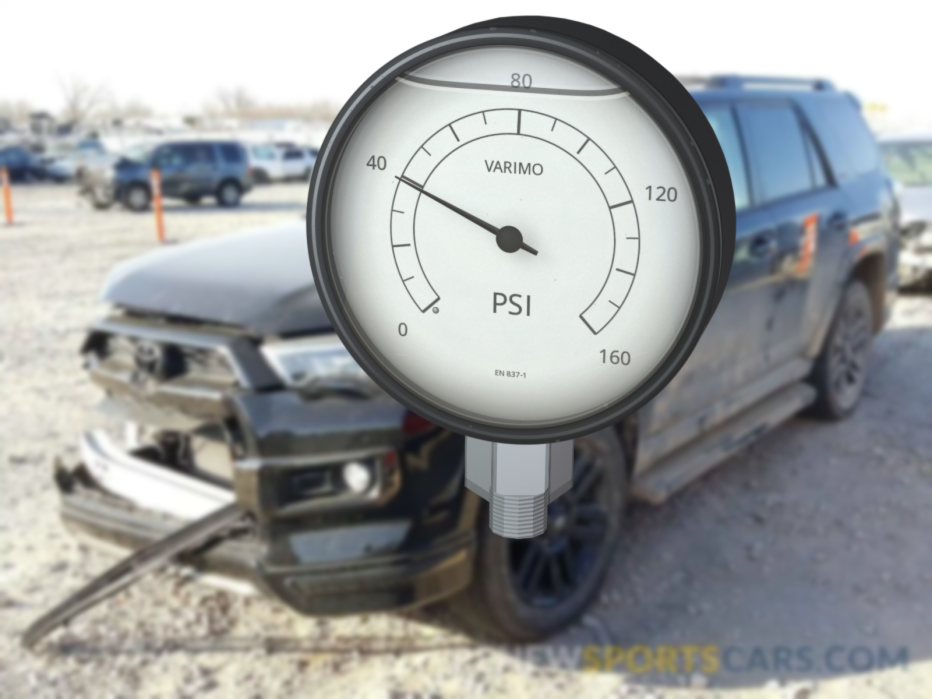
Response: 40 psi
